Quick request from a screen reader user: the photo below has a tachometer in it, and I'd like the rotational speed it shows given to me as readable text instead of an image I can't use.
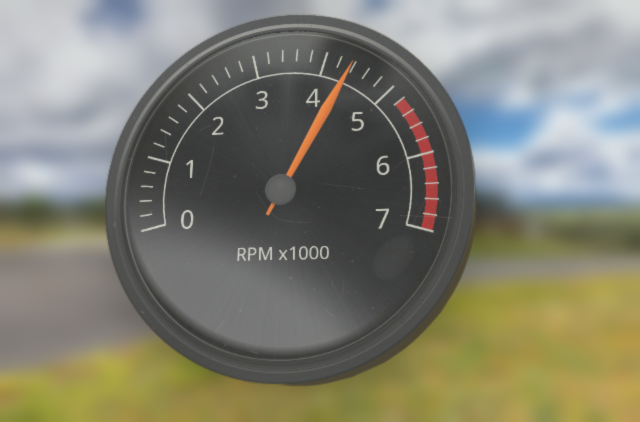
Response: 4400 rpm
